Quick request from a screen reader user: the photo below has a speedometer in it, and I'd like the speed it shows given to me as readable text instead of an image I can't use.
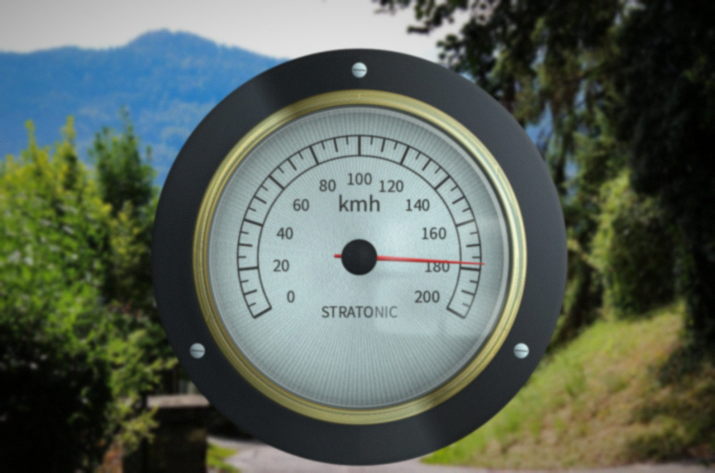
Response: 177.5 km/h
